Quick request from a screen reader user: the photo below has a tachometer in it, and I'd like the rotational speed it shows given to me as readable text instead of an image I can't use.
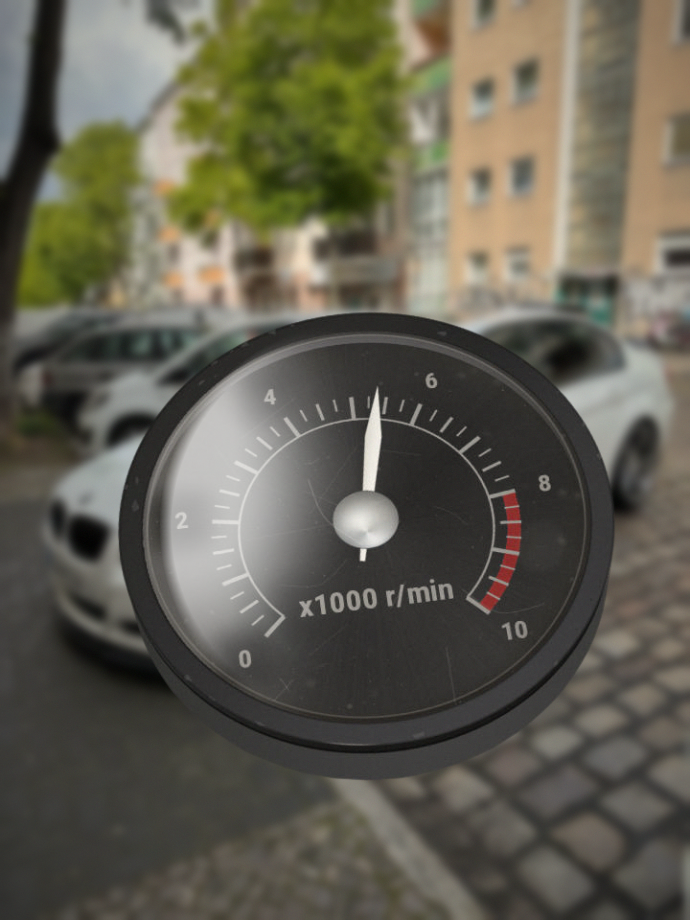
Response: 5375 rpm
